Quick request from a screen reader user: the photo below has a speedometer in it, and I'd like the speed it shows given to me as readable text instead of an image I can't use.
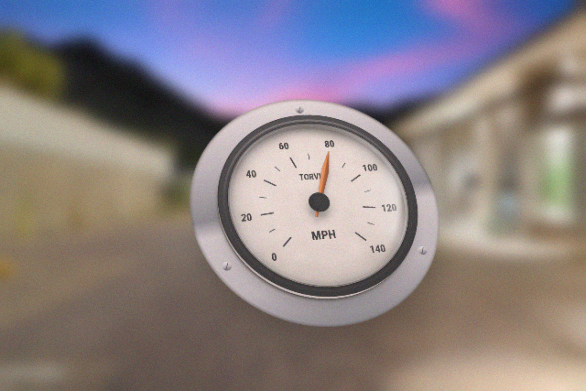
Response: 80 mph
